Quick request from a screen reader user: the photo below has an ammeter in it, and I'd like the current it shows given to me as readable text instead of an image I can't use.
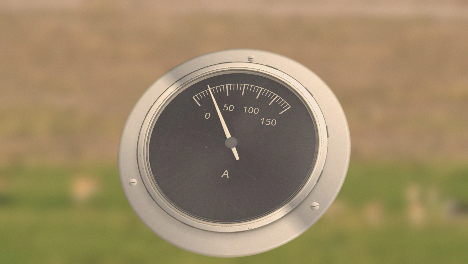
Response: 25 A
